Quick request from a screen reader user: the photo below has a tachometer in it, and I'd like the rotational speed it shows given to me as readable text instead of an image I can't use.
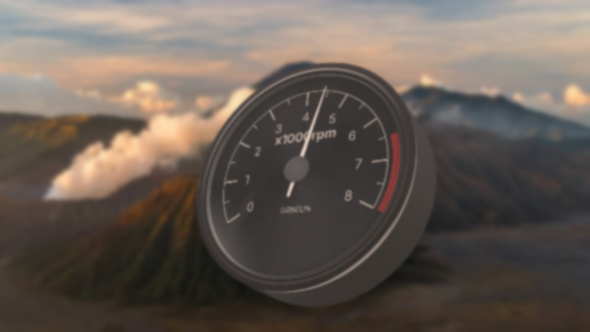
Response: 4500 rpm
